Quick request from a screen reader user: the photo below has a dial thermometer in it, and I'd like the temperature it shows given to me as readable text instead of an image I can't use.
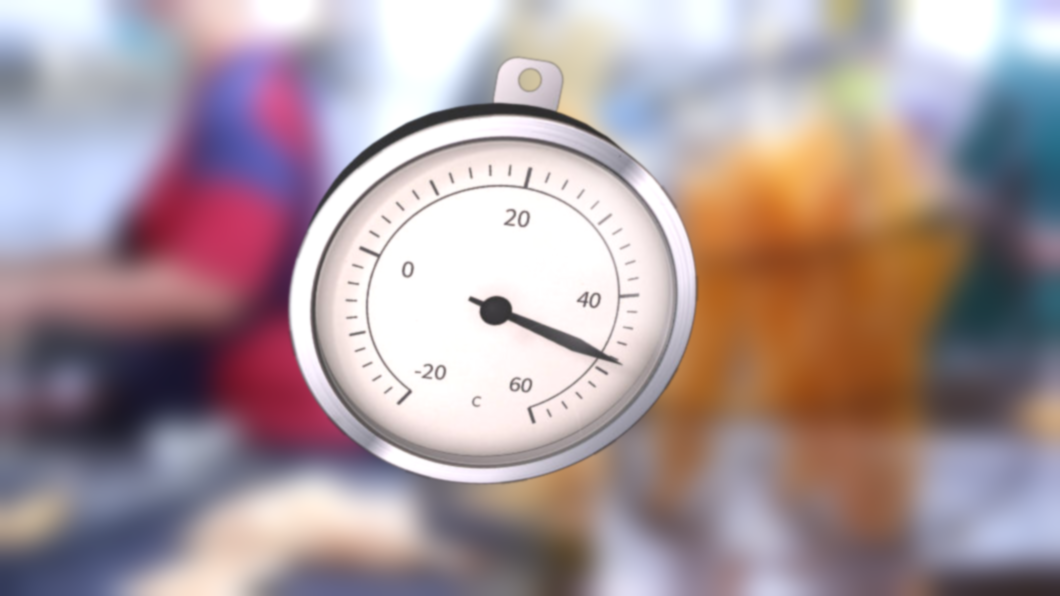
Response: 48 °C
